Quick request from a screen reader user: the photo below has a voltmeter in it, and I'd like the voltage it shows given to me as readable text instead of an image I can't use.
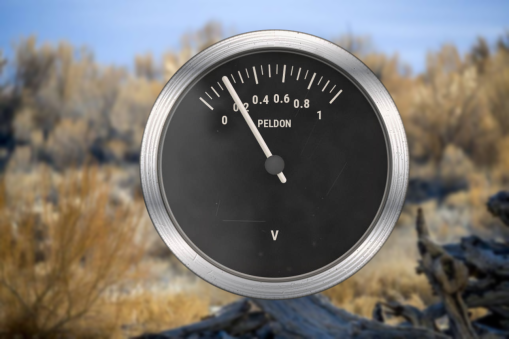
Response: 0.2 V
